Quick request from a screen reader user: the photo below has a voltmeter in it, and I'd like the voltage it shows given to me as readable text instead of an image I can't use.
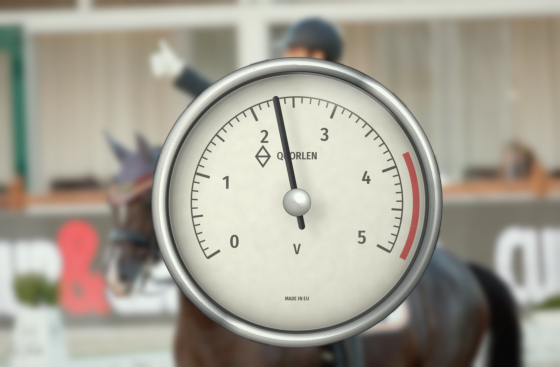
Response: 2.3 V
